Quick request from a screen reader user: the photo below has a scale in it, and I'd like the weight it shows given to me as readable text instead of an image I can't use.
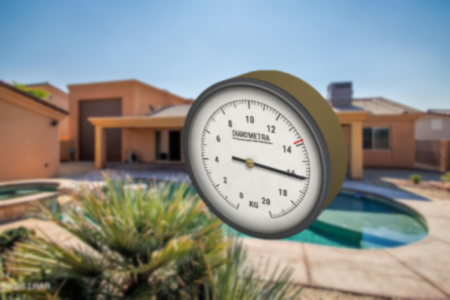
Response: 16 kg
